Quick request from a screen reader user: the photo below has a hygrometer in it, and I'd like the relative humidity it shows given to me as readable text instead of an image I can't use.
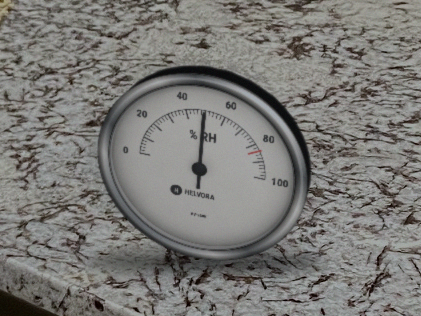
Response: 50 %
